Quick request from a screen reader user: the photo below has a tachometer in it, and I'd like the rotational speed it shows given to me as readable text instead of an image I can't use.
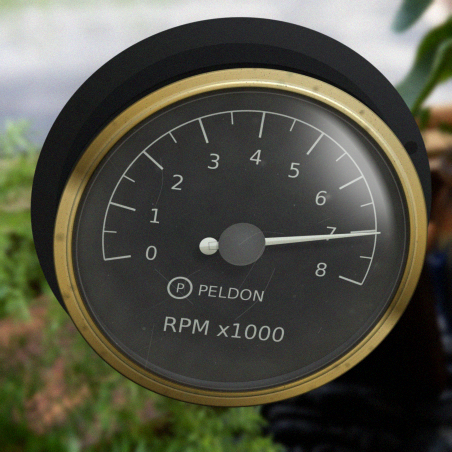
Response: 7000 rpm
